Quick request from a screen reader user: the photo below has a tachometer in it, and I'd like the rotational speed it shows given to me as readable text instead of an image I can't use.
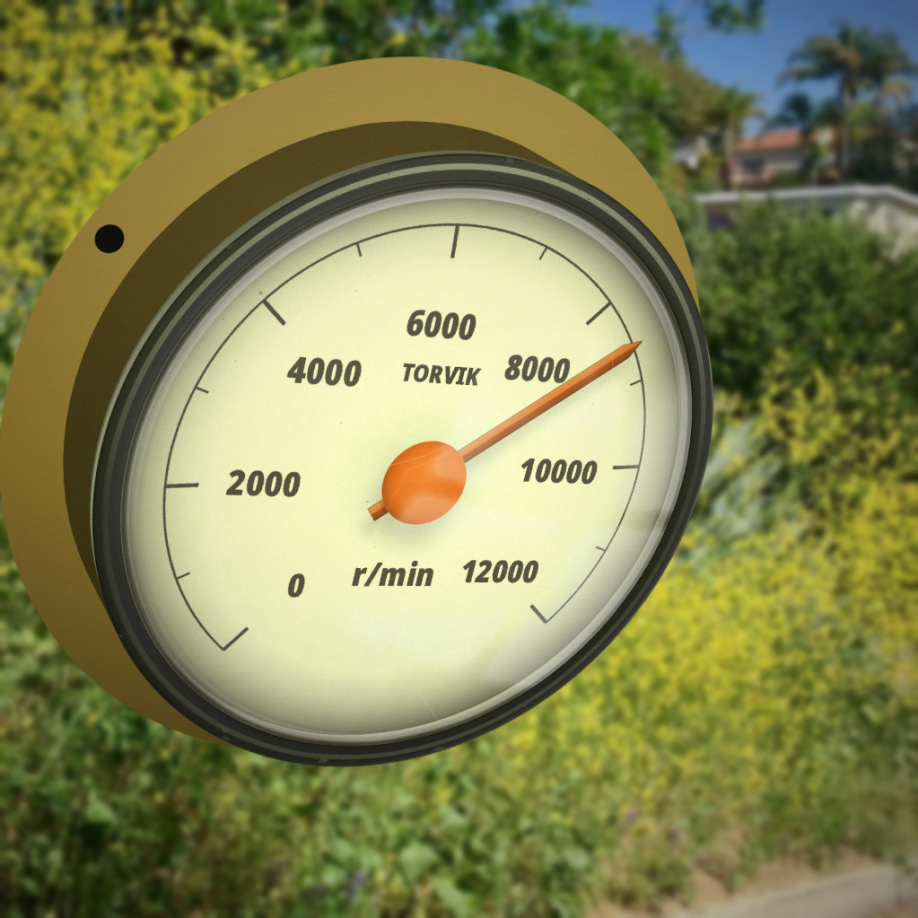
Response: 8500 rpm
